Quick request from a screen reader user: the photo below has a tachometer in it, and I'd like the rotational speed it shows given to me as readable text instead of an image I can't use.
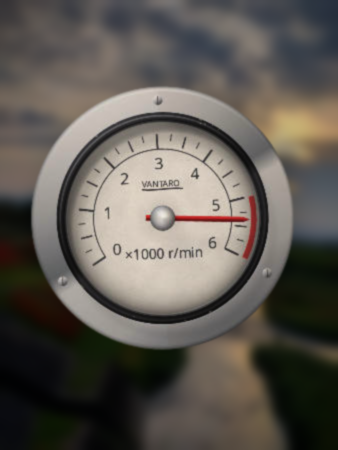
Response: 5375 rpm
